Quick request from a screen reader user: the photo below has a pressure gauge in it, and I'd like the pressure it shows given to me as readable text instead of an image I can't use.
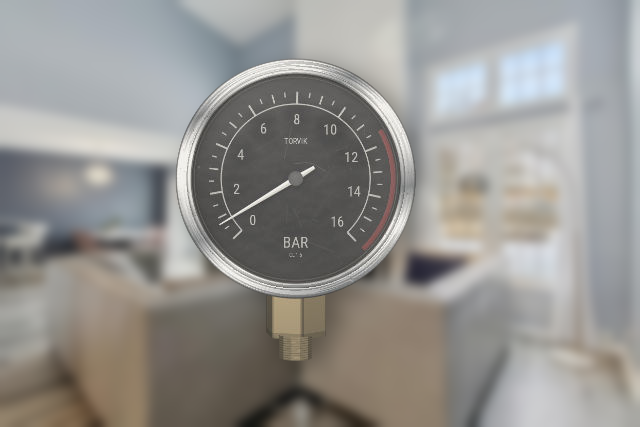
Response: 0.75 bar
